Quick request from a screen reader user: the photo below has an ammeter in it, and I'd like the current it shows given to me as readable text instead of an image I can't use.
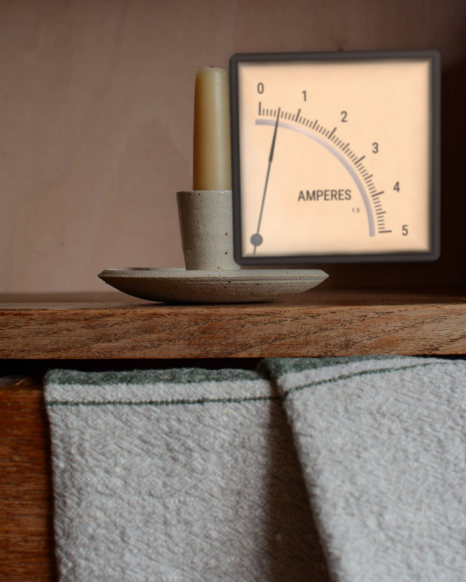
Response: 0.5 A
